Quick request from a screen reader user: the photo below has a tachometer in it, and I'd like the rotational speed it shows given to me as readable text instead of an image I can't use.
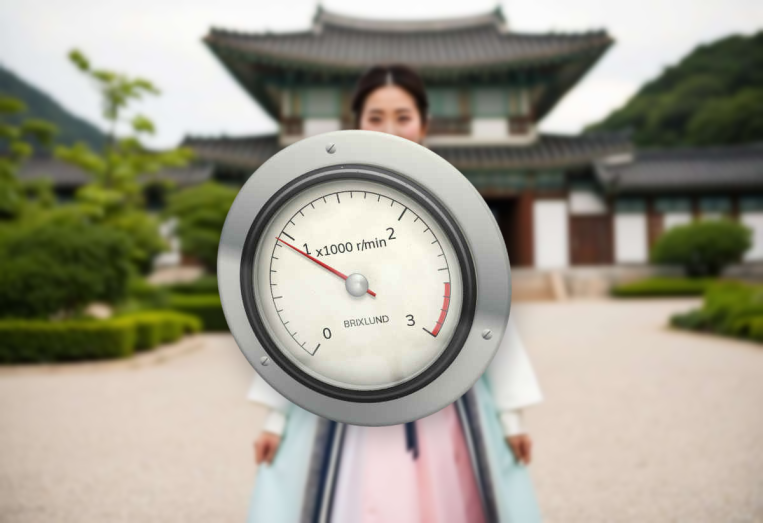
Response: 950 rpm
